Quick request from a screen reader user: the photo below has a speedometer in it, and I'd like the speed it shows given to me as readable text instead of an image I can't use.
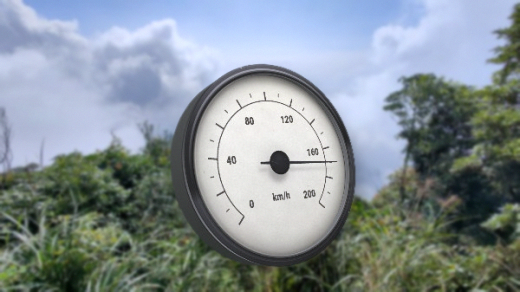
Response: 170 km/h
